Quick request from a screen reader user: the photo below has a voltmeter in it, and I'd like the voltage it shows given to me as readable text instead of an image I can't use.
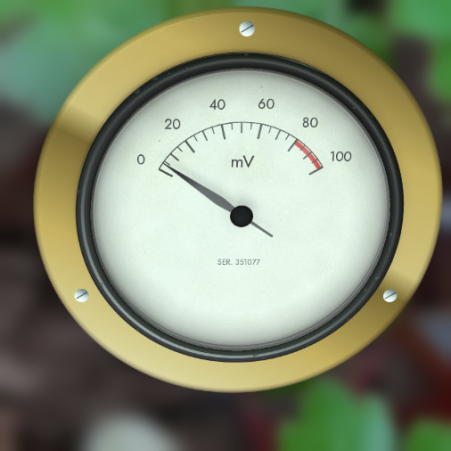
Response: 5 mV
